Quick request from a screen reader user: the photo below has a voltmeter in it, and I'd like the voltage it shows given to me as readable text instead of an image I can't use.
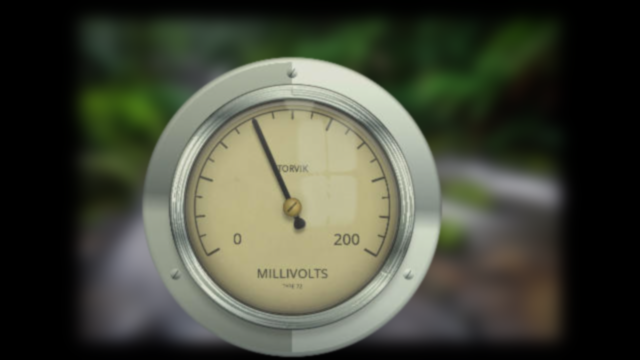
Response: 80 mV
